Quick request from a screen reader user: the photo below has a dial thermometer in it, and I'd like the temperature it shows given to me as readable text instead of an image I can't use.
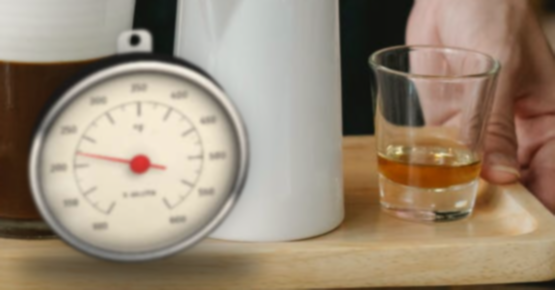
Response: 225 °F
